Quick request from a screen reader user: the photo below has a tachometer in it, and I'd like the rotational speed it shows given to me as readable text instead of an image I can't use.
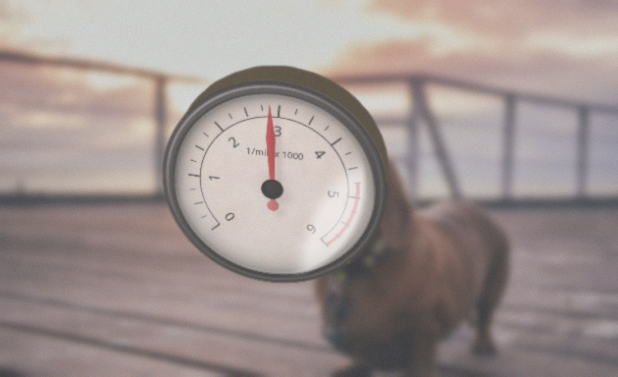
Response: 2875 rpm
